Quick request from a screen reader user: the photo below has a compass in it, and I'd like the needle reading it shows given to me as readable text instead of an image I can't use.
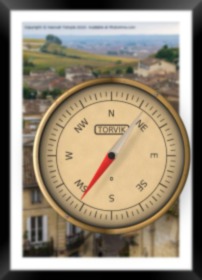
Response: 215 °
